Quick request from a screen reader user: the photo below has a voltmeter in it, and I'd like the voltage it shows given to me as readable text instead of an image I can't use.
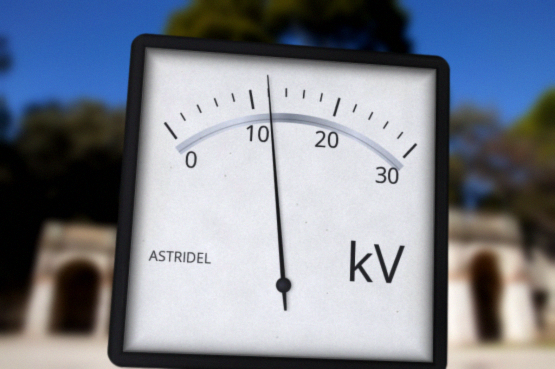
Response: 12 kV
